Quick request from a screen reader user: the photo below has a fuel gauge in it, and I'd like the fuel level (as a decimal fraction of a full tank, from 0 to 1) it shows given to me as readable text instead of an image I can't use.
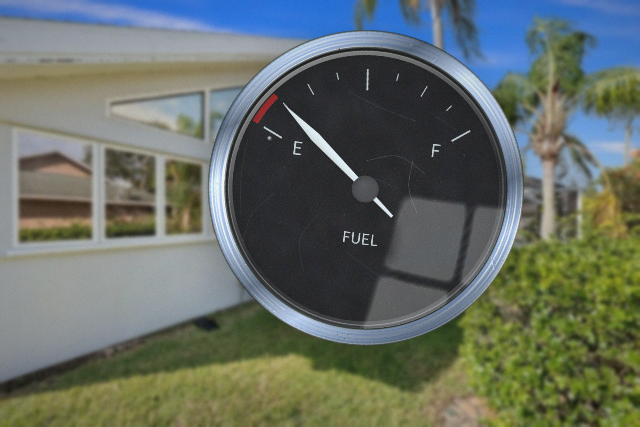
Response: 0.125
